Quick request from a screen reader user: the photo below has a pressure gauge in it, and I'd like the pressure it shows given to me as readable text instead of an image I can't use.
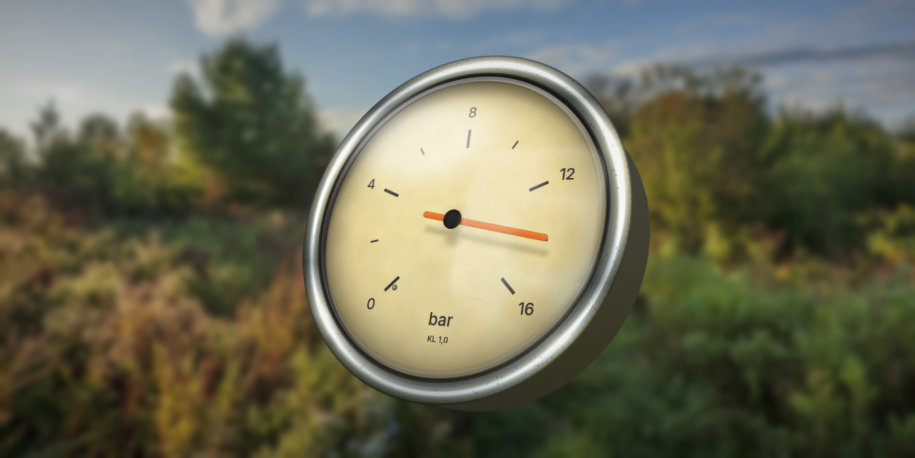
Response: 14 bar
